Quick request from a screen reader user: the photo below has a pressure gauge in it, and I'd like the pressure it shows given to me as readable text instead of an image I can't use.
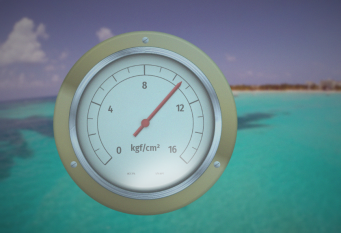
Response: 10.5 kg/cm²
